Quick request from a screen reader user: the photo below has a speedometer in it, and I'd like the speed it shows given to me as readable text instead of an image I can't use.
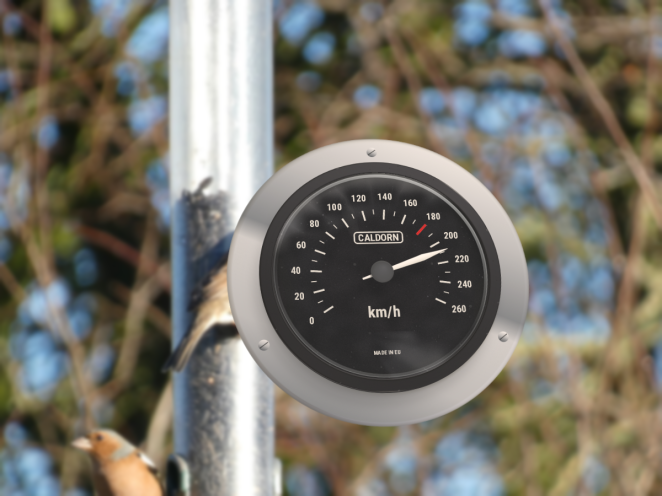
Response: 210 km/h
